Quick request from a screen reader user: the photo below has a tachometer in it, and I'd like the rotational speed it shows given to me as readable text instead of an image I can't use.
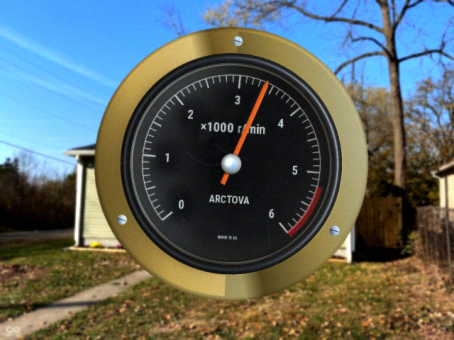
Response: 3400 rpm
